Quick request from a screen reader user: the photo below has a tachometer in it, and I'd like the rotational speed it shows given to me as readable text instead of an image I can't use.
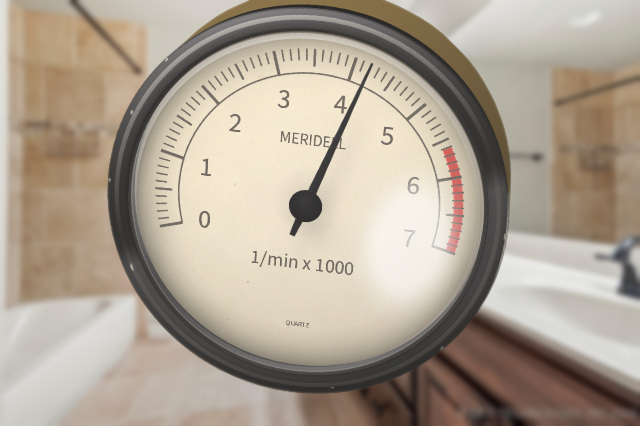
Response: 4200 rpm
